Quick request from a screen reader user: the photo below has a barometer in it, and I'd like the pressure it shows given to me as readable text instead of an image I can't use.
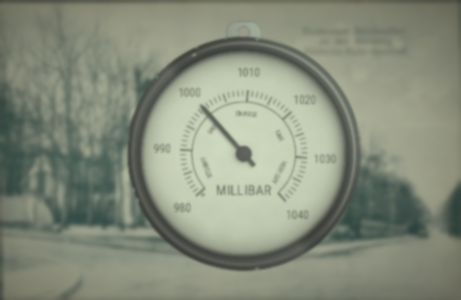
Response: 1000 mbar
